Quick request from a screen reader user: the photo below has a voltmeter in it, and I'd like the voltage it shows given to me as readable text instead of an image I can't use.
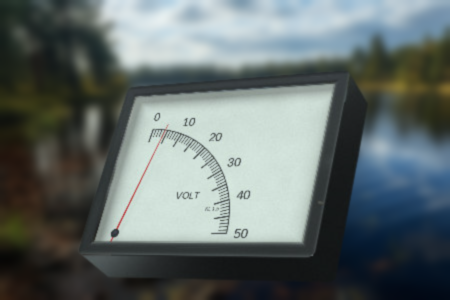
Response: 5 V
